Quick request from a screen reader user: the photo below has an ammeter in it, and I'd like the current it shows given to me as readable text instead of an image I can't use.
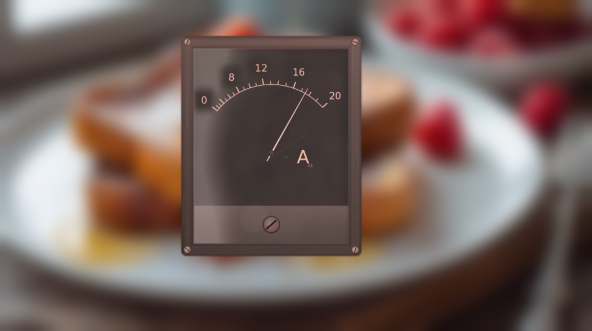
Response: 17.5 A
